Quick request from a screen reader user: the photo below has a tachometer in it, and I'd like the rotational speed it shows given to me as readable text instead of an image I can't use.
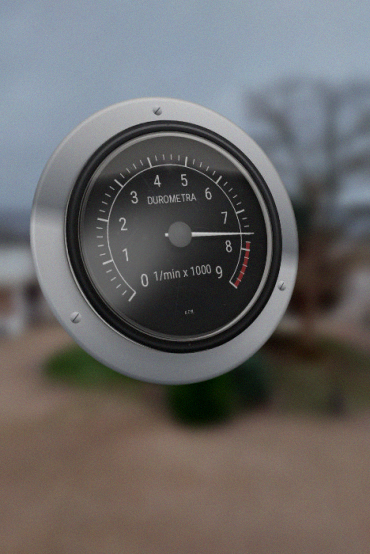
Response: 7600 rpm
